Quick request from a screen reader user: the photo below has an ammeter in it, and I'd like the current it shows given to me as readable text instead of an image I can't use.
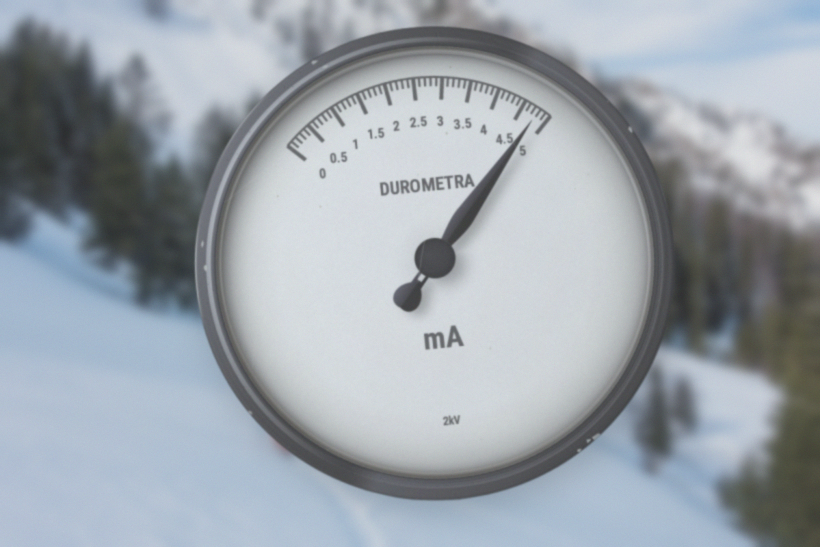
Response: 4.8 mA
